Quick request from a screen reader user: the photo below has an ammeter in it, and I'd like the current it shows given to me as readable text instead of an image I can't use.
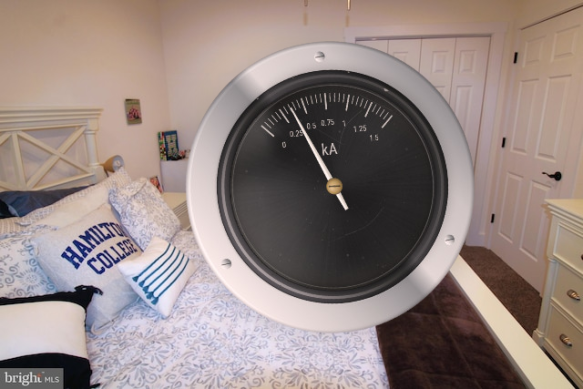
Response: 0.35 kA
